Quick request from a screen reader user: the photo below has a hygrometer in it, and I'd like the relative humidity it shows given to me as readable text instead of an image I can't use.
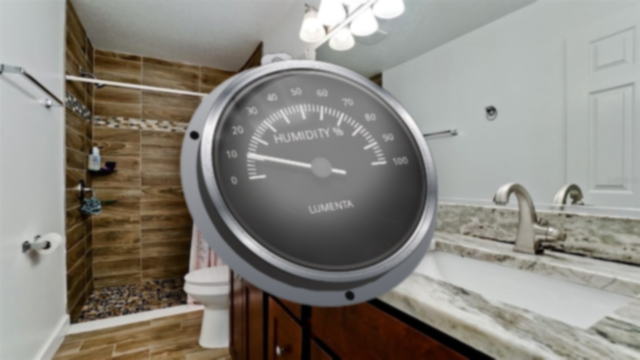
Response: 10 %
